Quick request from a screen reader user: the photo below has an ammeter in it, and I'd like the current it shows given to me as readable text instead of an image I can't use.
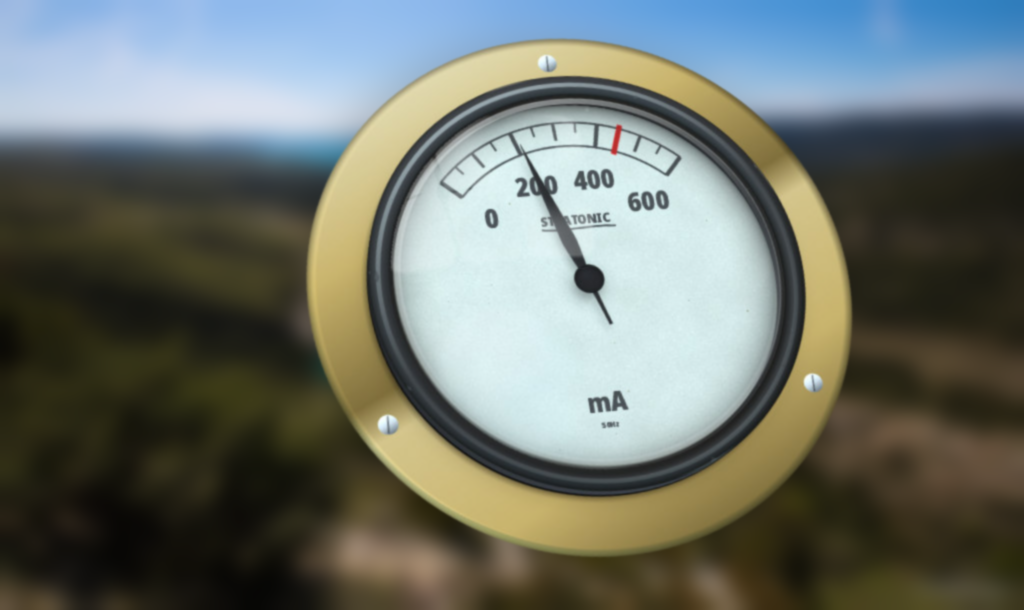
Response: 200 mA
